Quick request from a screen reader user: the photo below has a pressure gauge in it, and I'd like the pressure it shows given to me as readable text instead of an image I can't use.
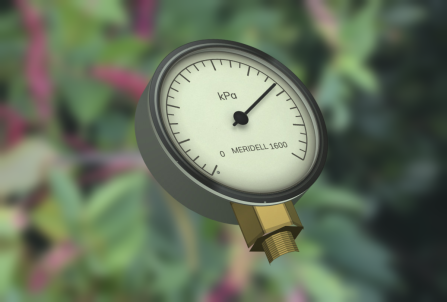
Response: 1150 kPa
